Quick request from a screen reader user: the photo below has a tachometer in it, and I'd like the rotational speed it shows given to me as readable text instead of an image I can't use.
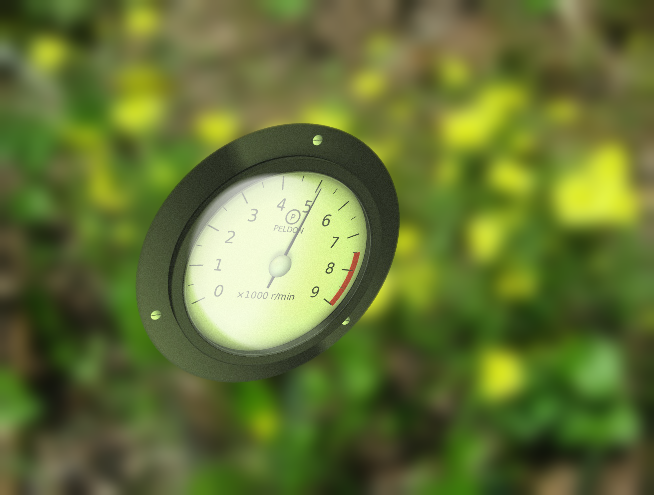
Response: 5000 rpm
